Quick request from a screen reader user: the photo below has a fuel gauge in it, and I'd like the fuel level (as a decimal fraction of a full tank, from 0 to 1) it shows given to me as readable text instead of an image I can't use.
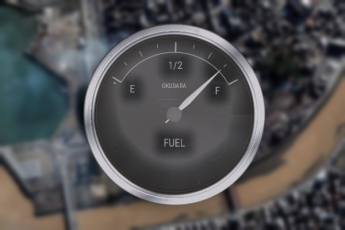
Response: 0.875
